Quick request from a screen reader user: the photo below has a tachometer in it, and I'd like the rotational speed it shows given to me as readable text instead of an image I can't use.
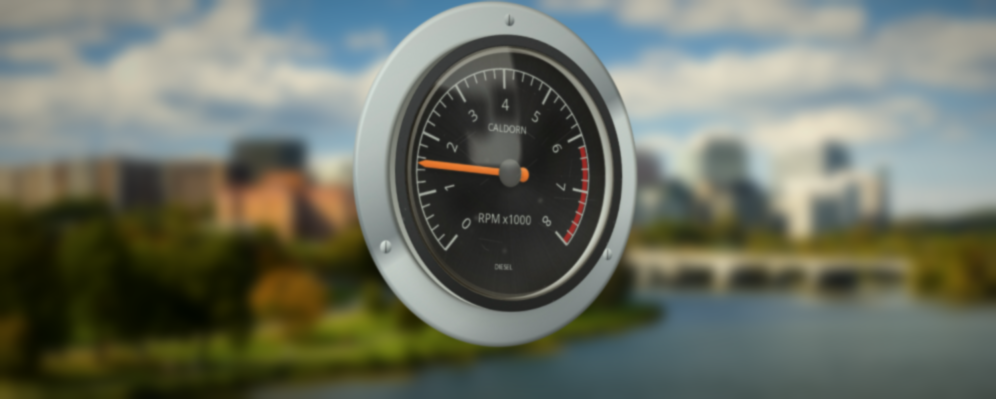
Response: 1500 rpm
